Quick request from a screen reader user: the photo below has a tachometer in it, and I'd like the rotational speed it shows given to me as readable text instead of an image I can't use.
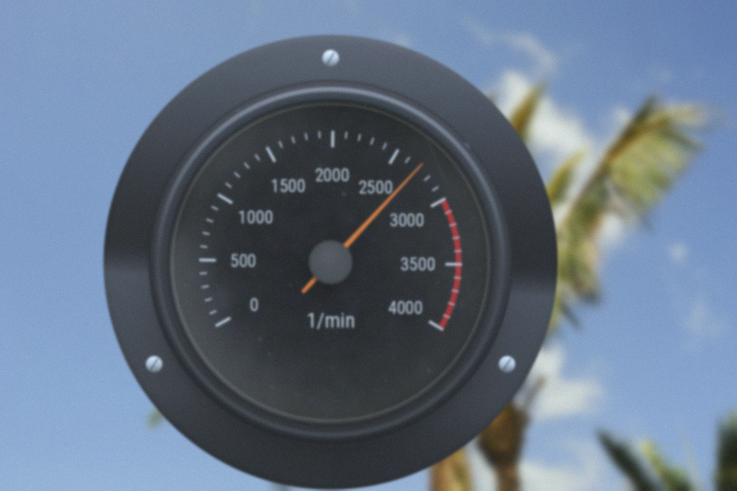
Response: 2700 rpm
